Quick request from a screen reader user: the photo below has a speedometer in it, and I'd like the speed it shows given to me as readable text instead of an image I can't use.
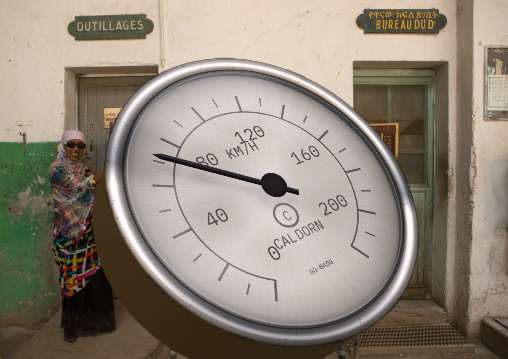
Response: 70 km/h
